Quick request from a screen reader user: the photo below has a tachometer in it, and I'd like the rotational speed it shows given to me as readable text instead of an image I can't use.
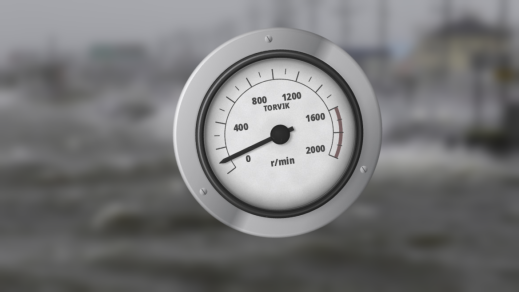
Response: 100 rpm
